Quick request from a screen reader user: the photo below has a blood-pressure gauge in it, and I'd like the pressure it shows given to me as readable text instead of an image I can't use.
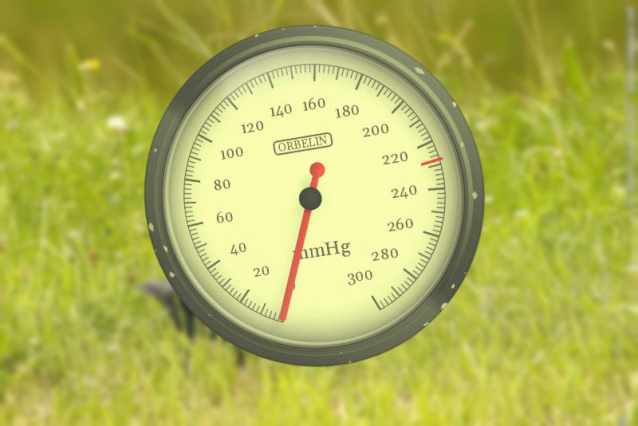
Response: 0 mmHg
